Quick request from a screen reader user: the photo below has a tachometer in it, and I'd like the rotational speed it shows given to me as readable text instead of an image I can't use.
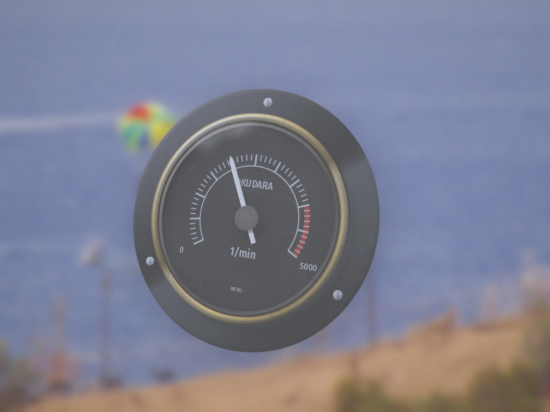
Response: 2000 rpm
